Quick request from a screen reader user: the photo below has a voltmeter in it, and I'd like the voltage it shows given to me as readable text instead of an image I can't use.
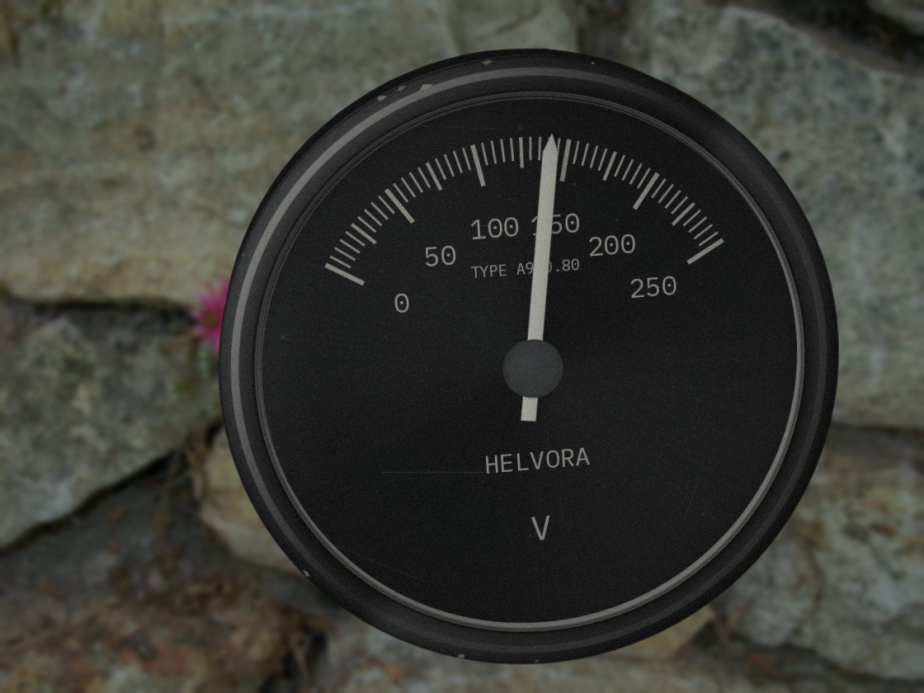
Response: 140 V
